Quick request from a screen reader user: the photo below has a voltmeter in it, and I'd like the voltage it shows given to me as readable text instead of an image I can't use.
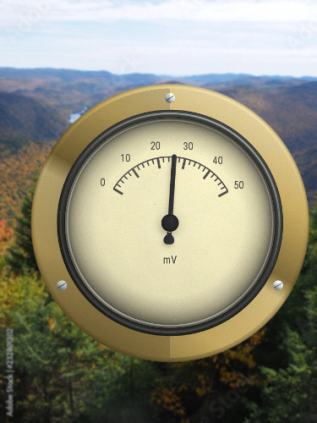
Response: 26 mV
